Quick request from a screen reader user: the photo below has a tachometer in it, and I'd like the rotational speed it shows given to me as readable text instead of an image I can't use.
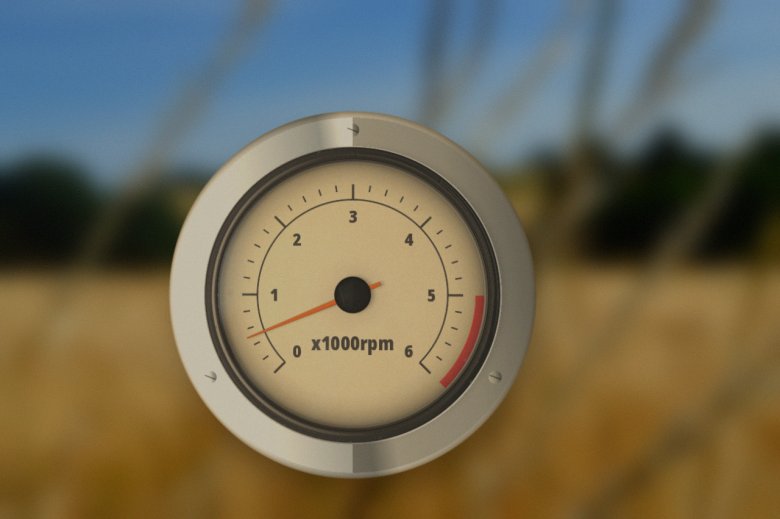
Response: 500 rpm
